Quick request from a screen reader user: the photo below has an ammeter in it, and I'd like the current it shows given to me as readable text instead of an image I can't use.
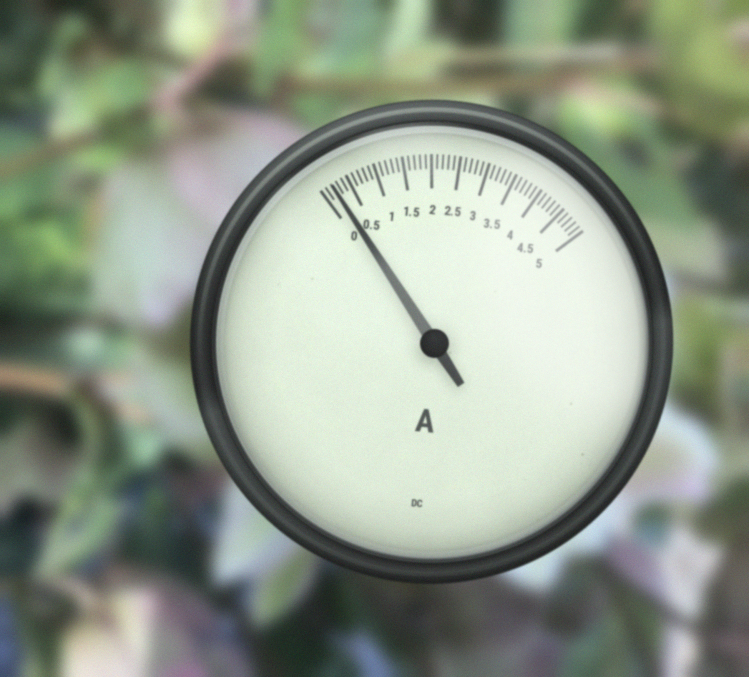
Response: 0.2 A
